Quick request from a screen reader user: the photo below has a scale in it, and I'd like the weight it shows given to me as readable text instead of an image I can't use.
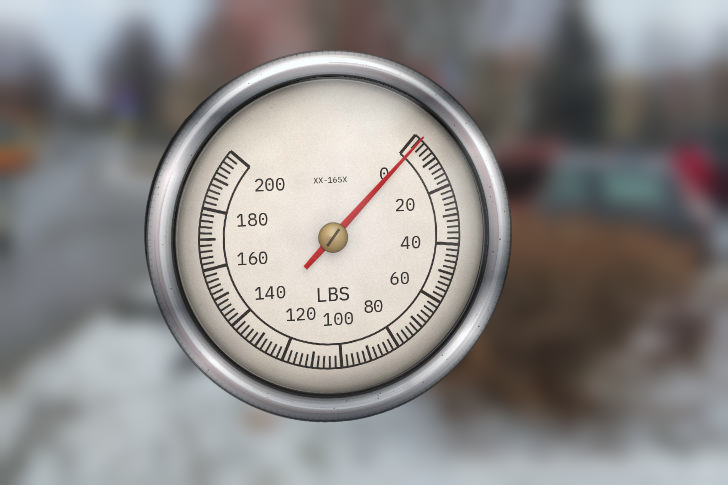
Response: 2 lb
